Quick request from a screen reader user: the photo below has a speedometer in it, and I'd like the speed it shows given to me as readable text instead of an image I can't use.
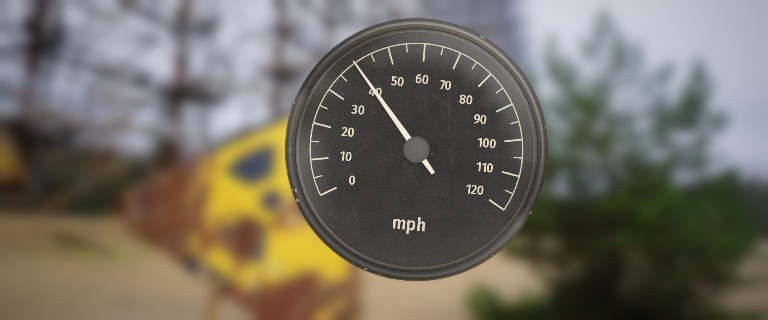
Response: 40 mph
